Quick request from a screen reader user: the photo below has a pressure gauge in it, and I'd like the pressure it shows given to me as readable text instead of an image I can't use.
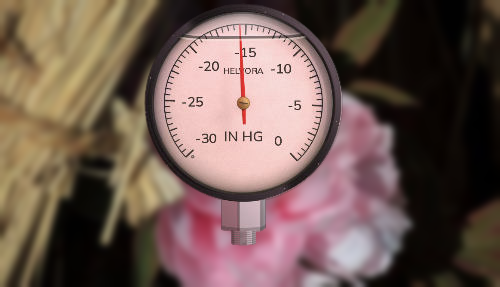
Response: -15.5 inHg
